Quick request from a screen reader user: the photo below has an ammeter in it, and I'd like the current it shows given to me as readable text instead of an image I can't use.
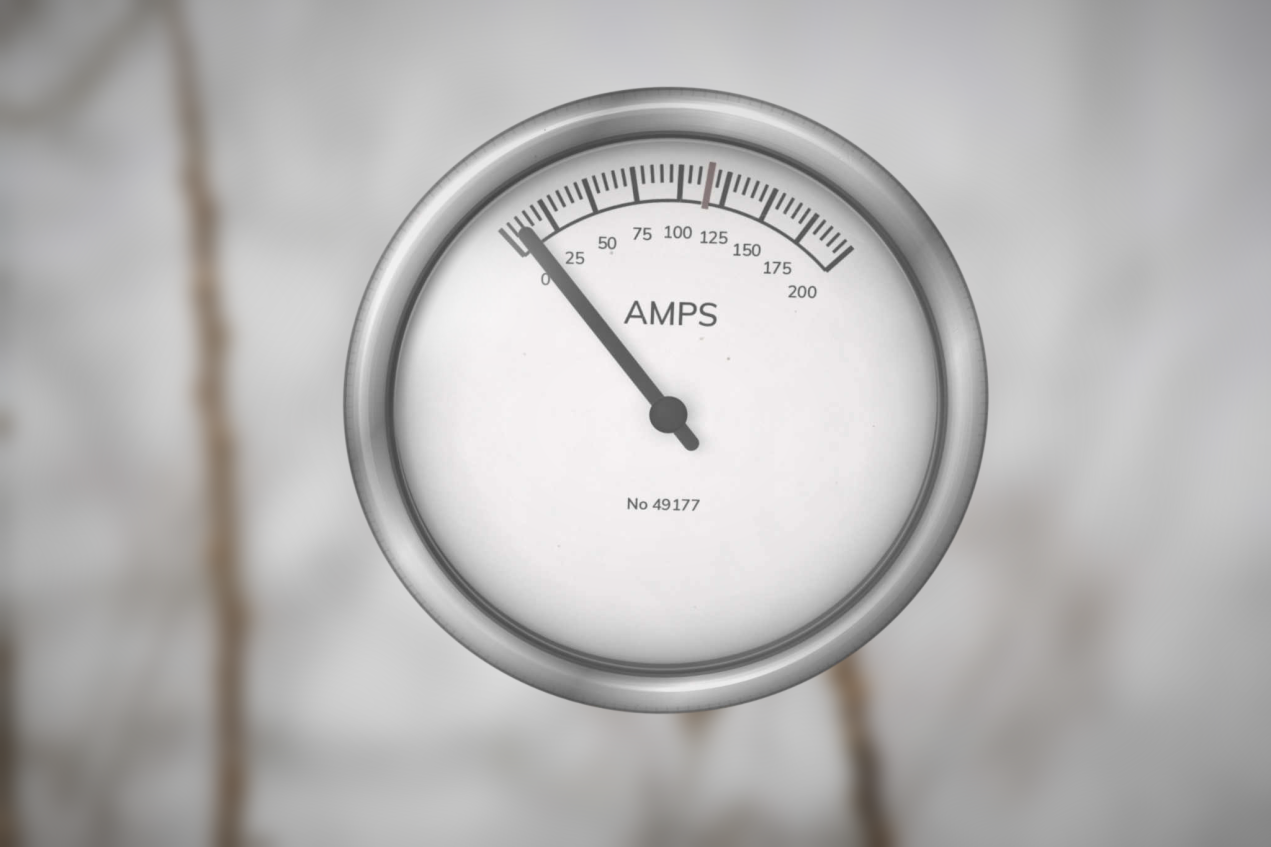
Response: 10 A
